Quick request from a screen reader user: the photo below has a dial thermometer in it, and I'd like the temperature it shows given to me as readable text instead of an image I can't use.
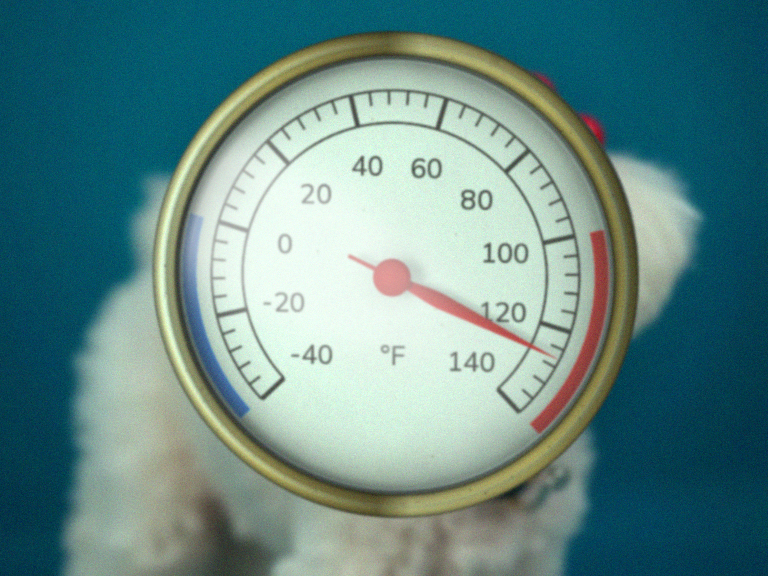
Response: 126 °F
